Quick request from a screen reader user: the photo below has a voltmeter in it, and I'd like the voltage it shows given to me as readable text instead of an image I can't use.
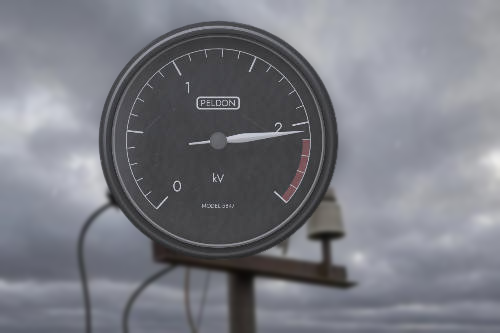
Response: 2.05 kV
